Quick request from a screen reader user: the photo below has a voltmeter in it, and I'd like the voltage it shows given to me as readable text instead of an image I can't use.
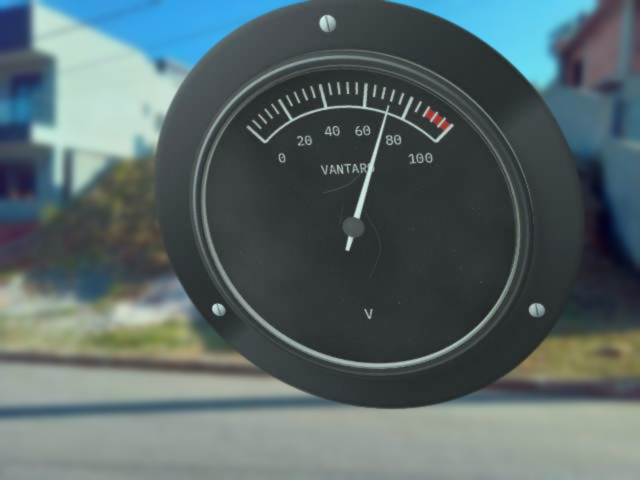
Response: 72 V
